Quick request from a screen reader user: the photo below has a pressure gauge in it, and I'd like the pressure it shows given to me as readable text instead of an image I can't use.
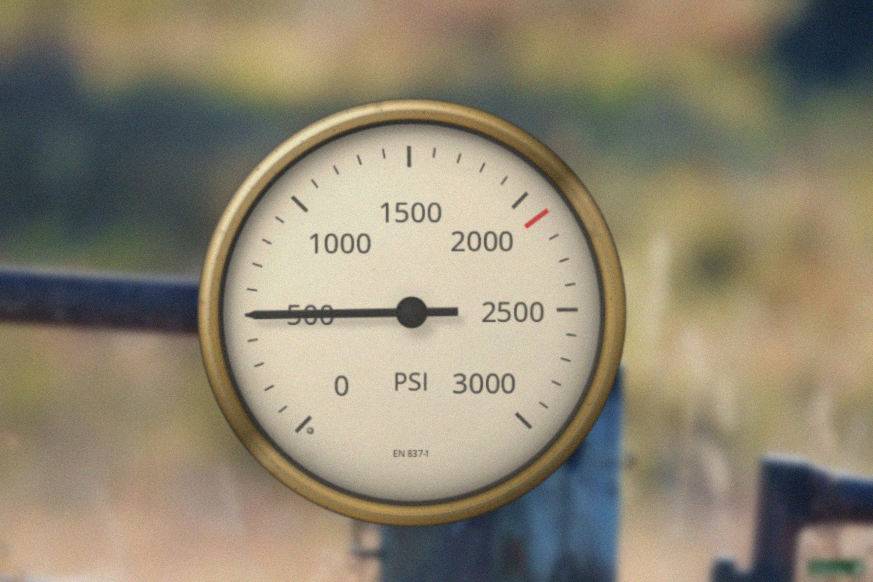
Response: 500 psi
